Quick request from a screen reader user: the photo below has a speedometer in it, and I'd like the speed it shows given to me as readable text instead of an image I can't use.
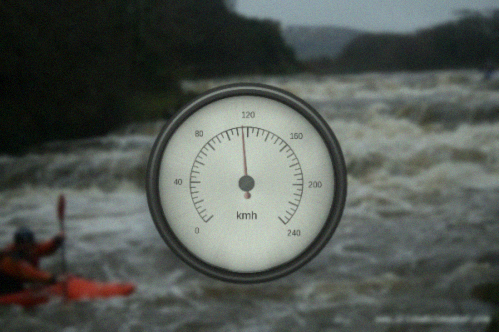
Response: 115 km/h
